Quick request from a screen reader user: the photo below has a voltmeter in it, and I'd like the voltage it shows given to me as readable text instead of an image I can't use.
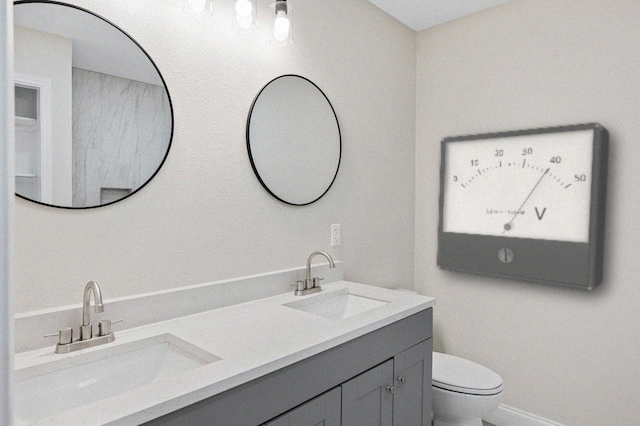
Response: 40 V
